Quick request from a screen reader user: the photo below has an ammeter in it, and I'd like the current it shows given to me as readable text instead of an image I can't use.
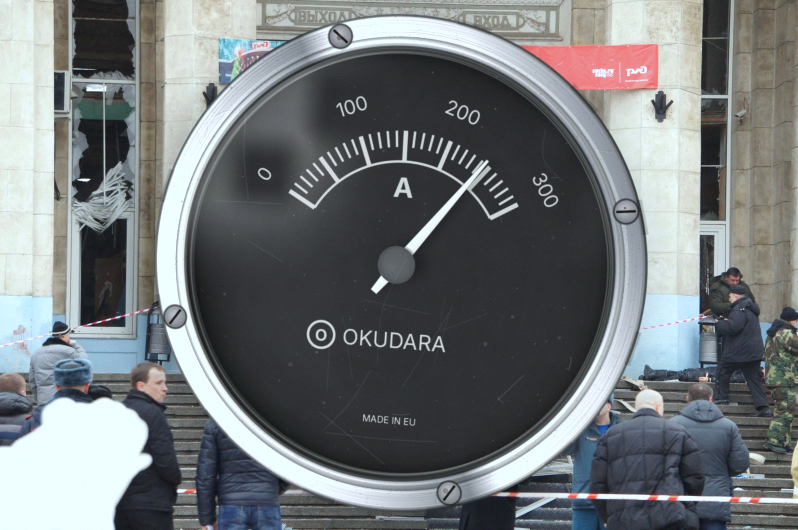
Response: 245 A
